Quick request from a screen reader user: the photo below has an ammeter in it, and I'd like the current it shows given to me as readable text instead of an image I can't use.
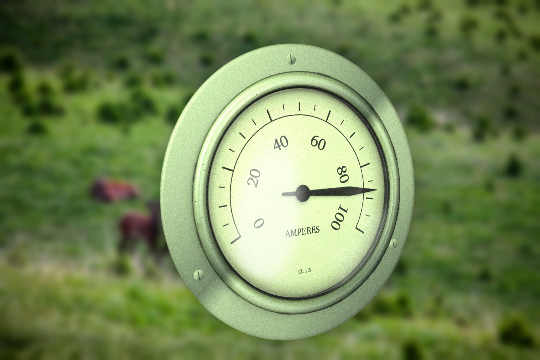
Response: 87.5 A
